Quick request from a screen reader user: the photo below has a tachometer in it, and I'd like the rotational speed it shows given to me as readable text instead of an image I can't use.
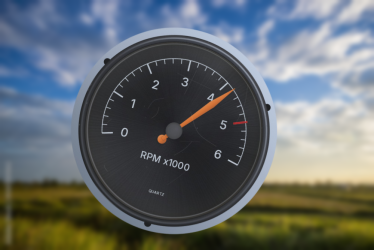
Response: 4200 rpm
